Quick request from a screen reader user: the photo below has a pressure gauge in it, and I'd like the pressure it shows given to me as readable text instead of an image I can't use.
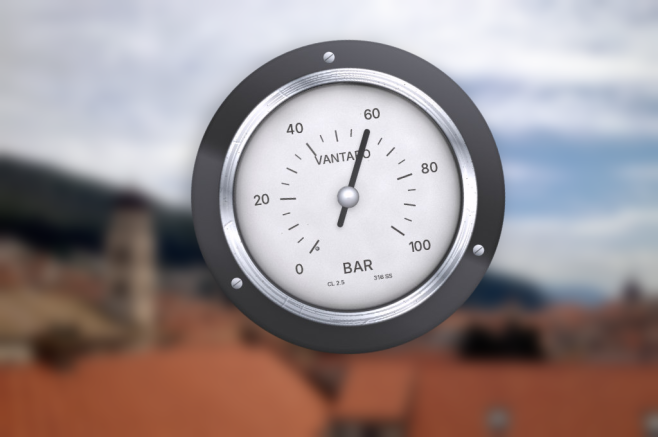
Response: 60 bar
